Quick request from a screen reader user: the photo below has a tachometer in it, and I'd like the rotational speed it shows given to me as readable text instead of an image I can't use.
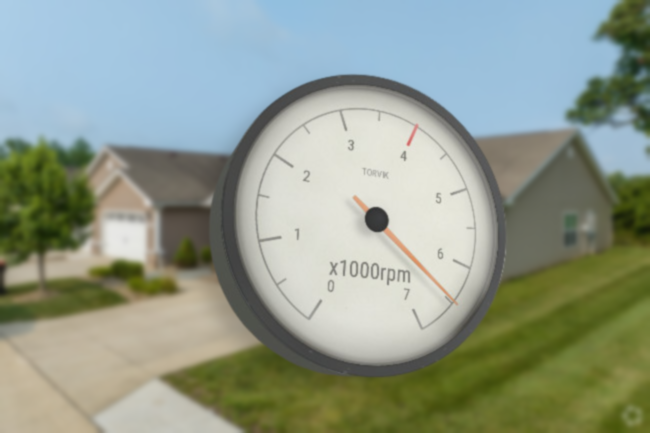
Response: 6500 rpm
